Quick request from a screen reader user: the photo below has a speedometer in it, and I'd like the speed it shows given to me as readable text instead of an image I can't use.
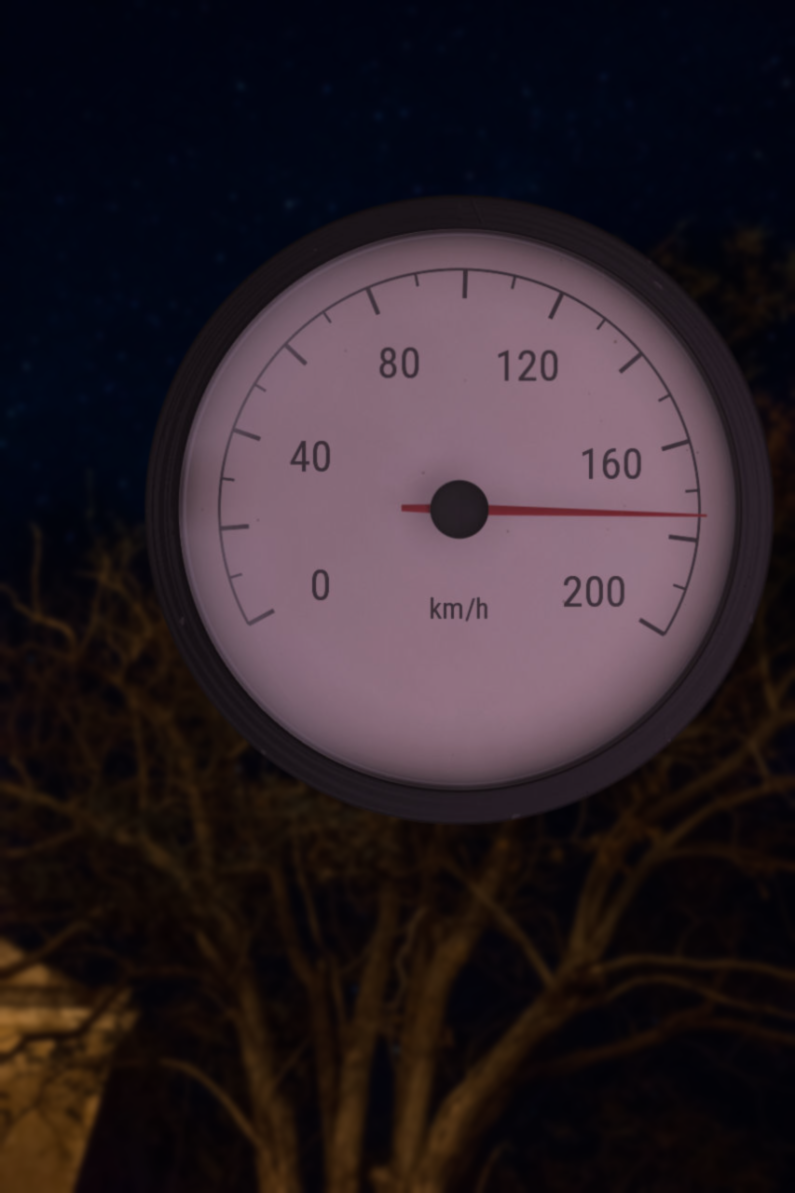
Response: 175 km/h
